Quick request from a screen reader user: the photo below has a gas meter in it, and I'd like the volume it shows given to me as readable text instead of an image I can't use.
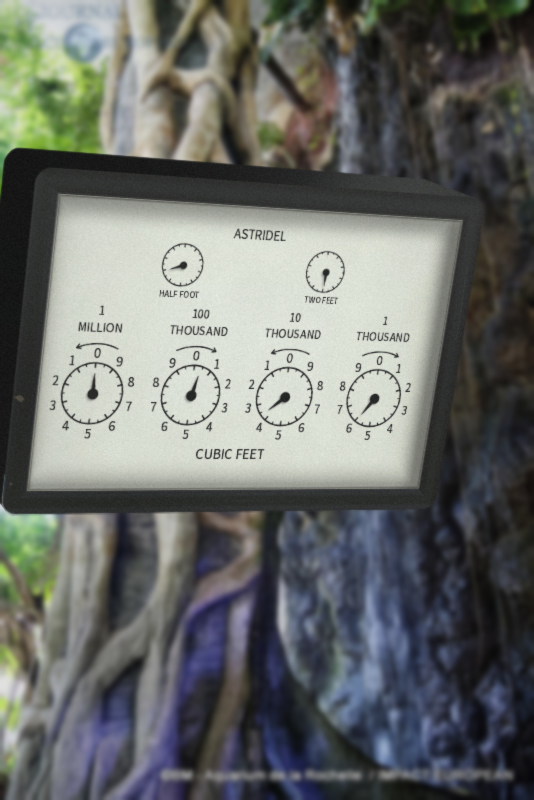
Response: 3600 ft³
